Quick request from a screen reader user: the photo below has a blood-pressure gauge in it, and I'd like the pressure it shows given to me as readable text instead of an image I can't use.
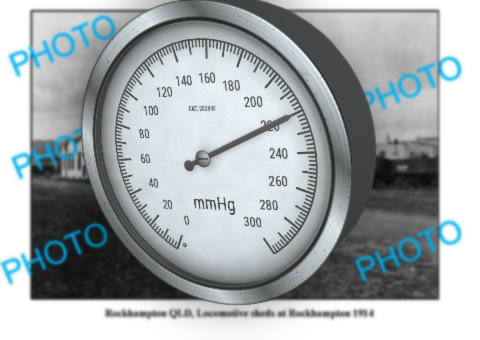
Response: 220 mmHg
